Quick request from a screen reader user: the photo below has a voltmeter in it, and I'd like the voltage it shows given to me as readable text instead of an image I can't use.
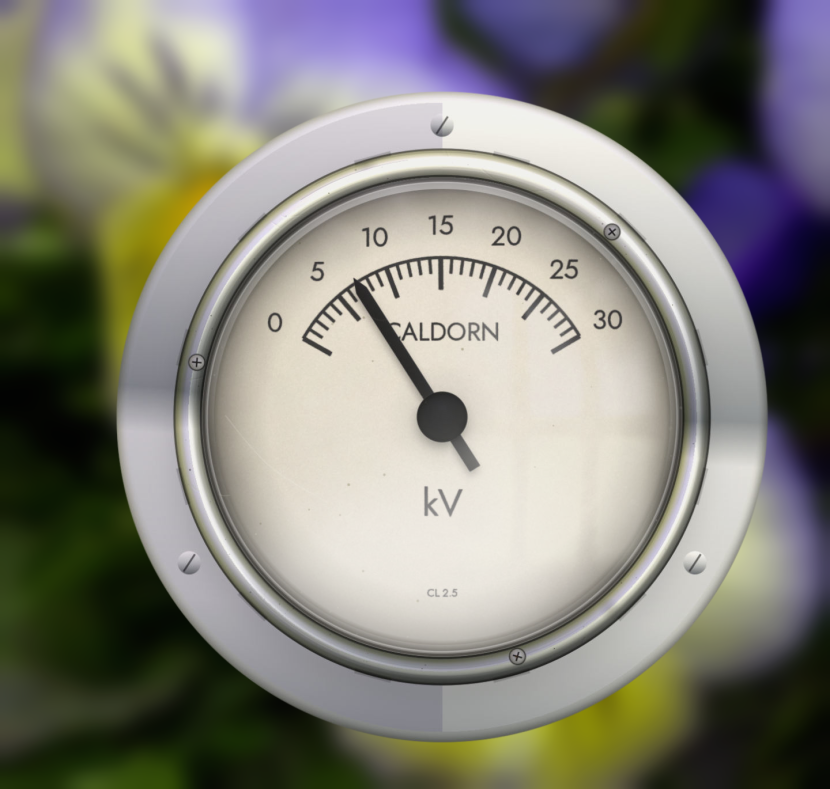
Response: 7 kV
